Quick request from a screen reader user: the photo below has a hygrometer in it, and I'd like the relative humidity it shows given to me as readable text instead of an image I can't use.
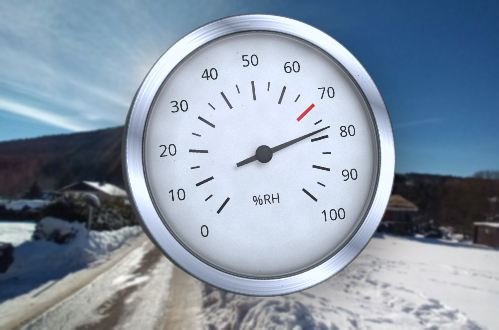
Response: 77.5 %
